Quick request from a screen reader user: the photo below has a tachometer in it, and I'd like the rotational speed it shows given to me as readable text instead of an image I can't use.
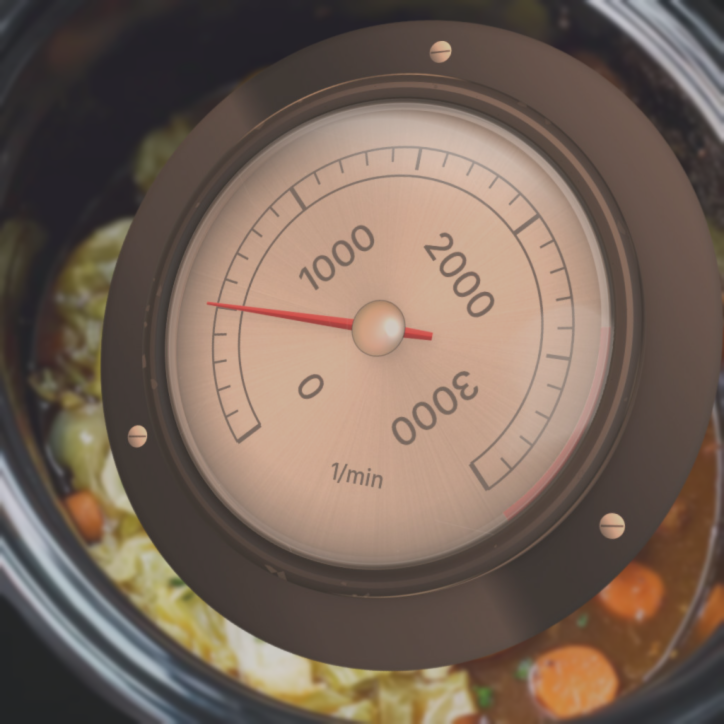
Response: 500 rpm
